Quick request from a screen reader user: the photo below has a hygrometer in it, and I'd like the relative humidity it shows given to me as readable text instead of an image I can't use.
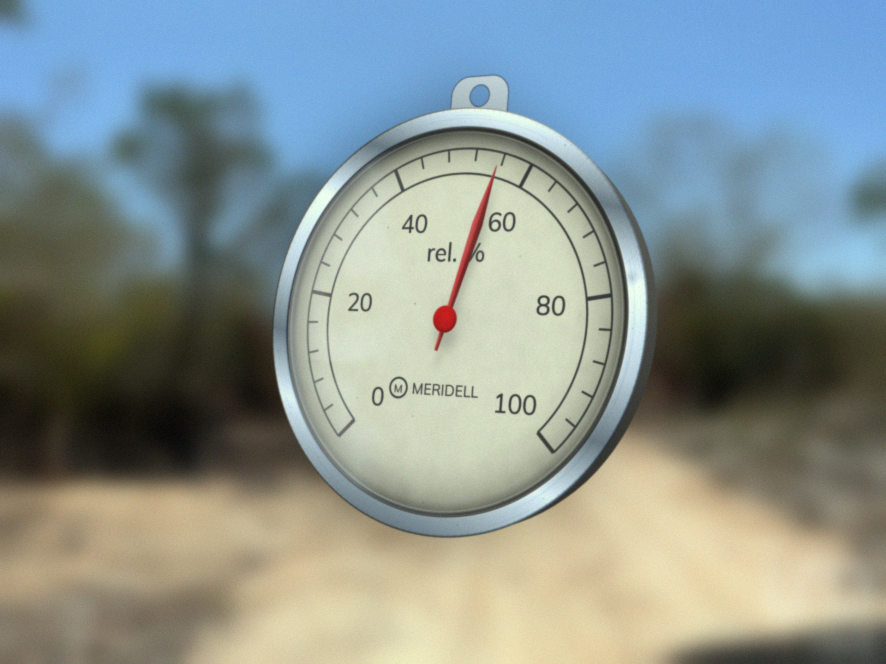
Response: 56 %
